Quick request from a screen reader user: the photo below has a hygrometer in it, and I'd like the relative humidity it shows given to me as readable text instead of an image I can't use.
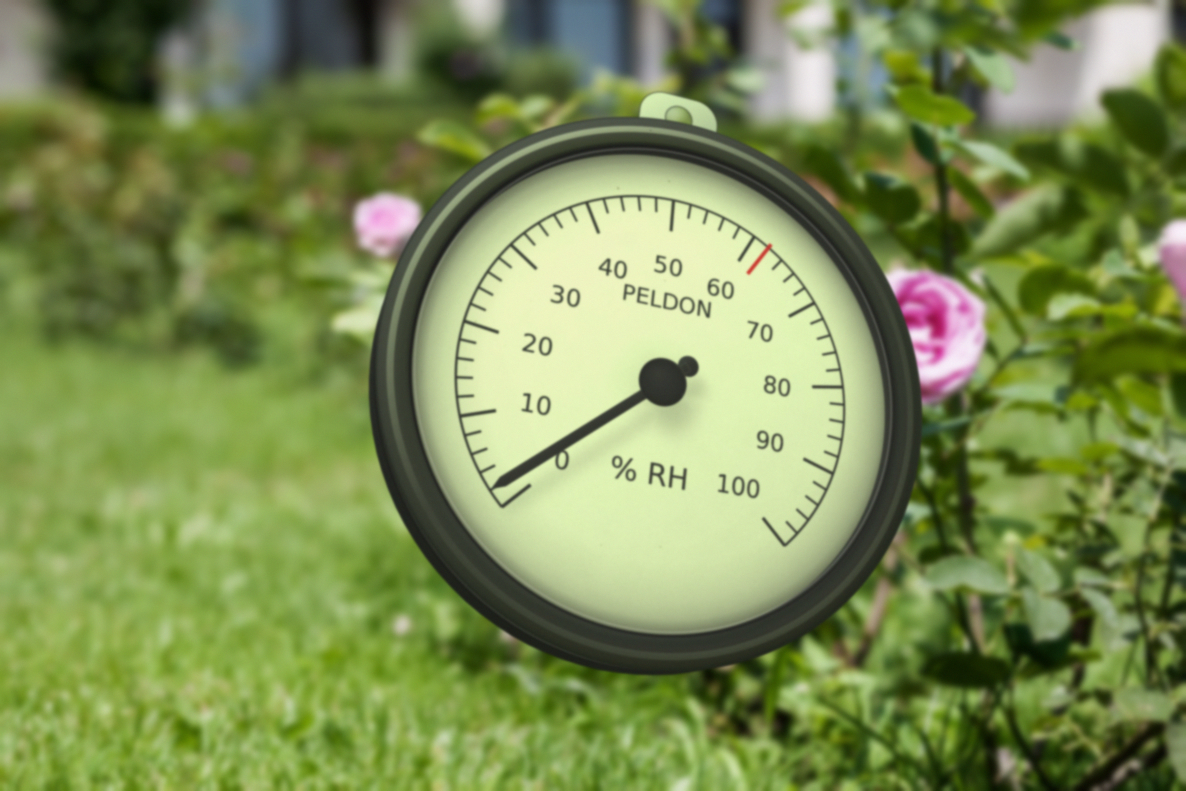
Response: 2 %
